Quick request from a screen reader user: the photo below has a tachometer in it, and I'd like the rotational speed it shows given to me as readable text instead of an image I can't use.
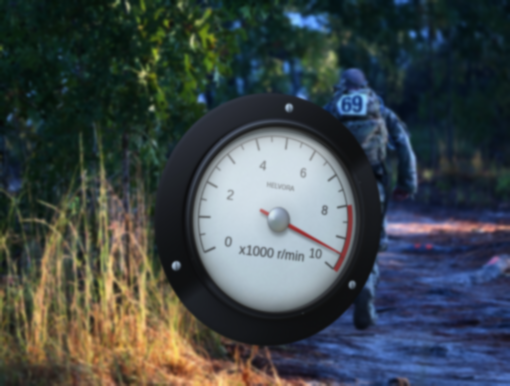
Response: 9500 rpm
